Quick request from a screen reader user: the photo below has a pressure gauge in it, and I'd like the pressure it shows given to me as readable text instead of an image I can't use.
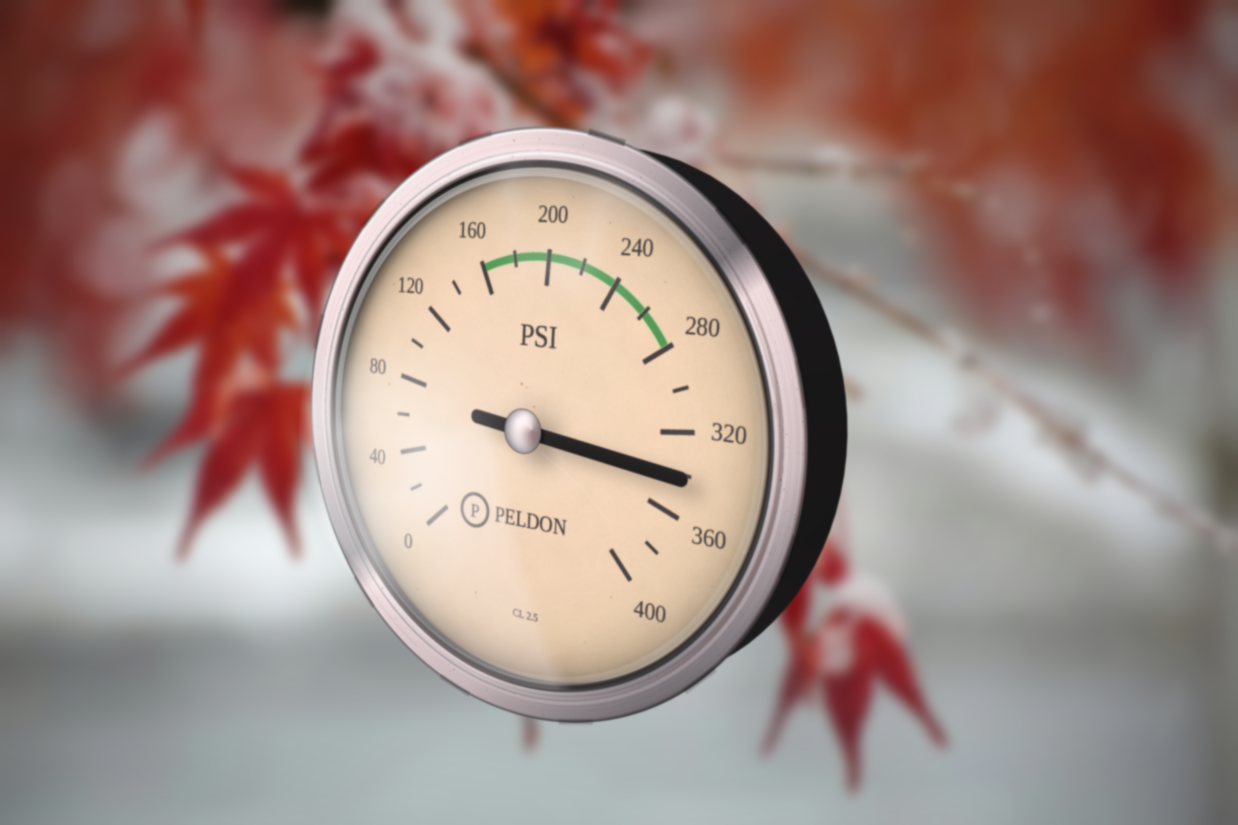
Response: 340 psi
